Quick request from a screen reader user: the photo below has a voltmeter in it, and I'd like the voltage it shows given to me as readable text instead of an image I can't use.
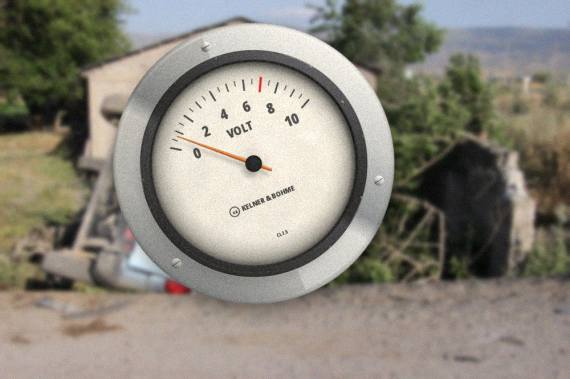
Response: 0.75 V
